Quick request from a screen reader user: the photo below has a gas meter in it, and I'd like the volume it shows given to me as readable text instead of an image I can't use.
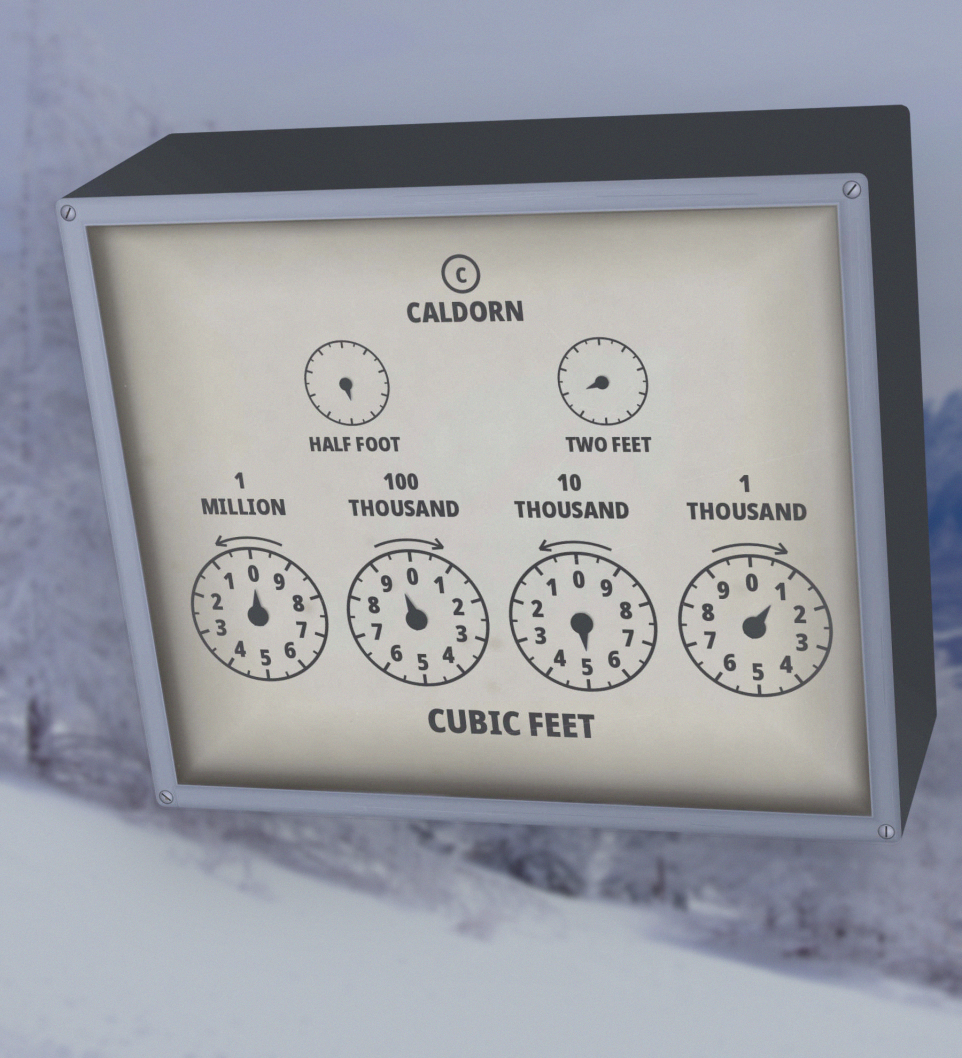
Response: 995100 ft³
